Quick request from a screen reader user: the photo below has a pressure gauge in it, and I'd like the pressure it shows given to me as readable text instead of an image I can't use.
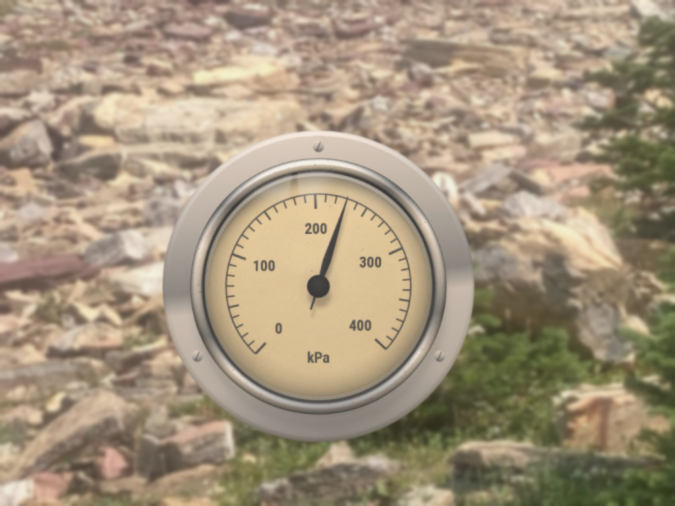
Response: 230 kPa
